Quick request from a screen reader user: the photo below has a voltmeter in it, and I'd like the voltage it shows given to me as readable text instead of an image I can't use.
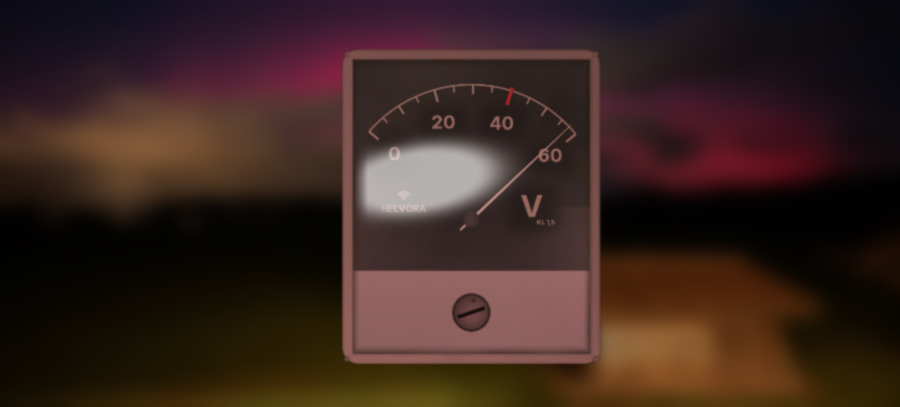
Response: 57.5 V
